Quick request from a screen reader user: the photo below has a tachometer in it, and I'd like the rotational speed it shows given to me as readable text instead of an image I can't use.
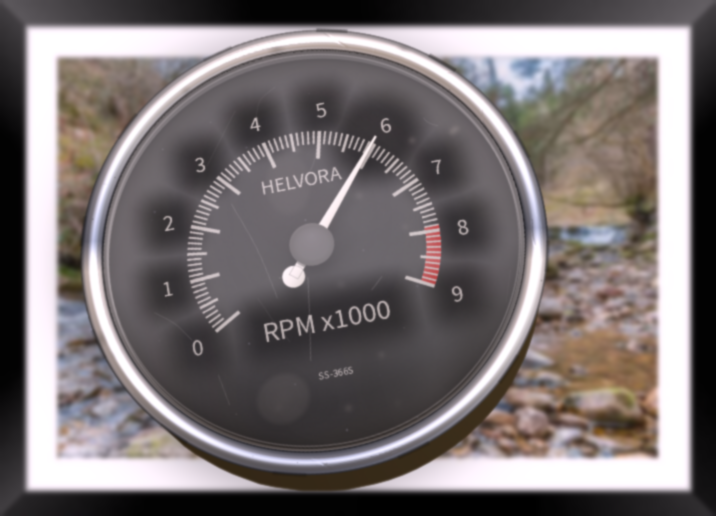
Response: 6000 rpm
